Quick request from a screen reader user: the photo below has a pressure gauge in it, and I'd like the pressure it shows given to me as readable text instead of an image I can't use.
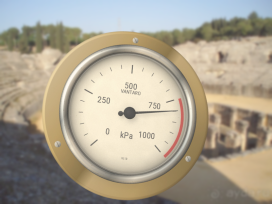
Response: 800 kPa
